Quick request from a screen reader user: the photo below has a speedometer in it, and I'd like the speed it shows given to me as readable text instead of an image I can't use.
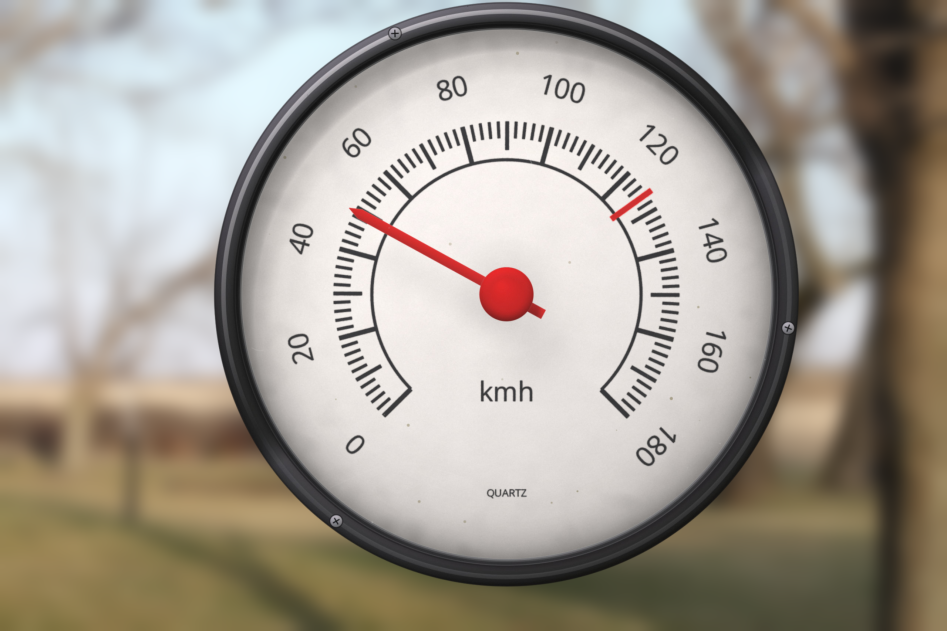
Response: 49 km/h
